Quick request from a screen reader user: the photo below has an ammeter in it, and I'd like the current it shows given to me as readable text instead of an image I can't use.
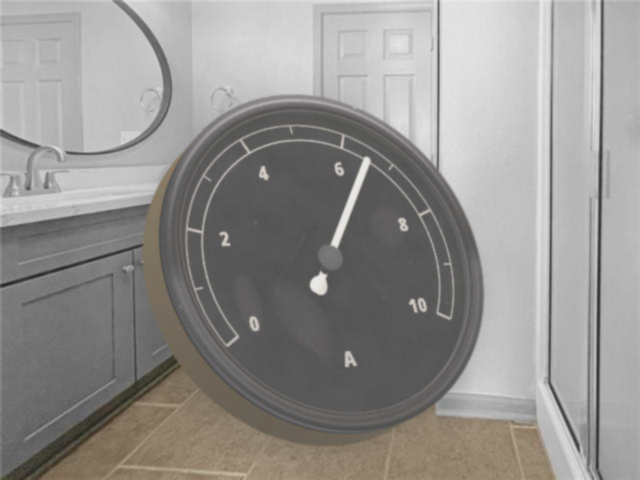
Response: 6.5 A
